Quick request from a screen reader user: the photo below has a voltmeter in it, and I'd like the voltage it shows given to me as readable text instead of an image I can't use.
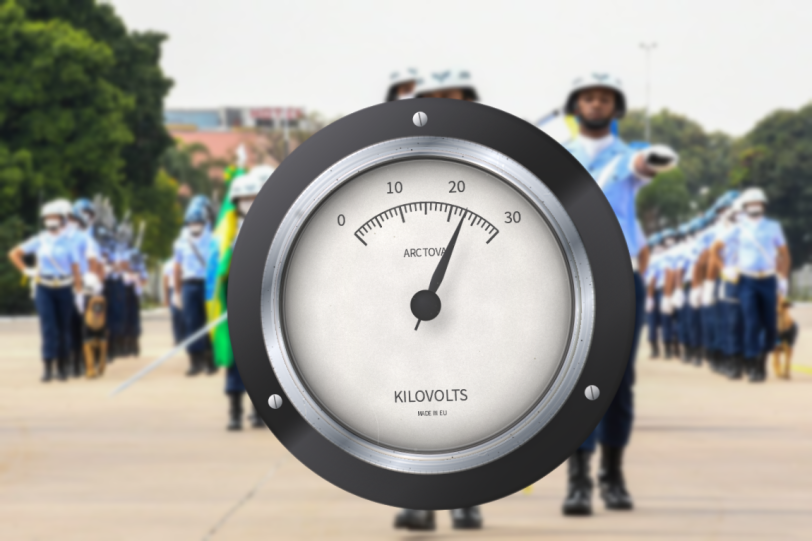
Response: 23 kV
